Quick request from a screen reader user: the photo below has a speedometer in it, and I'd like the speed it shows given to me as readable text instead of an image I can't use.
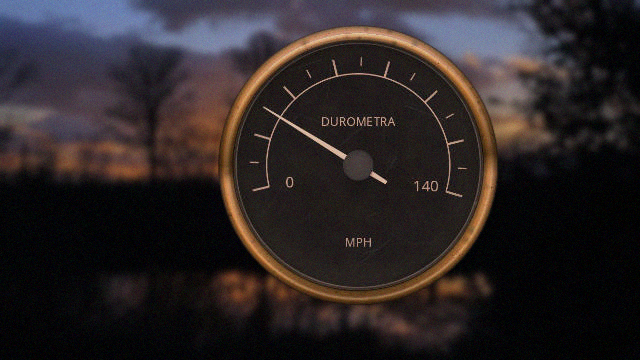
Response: 30 mph
